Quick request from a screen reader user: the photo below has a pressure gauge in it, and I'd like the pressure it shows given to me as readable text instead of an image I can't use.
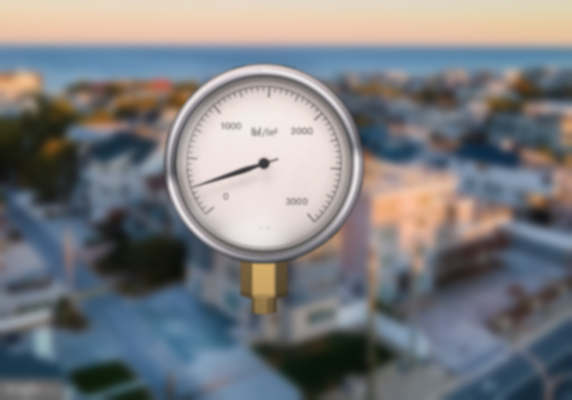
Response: 250 psi
